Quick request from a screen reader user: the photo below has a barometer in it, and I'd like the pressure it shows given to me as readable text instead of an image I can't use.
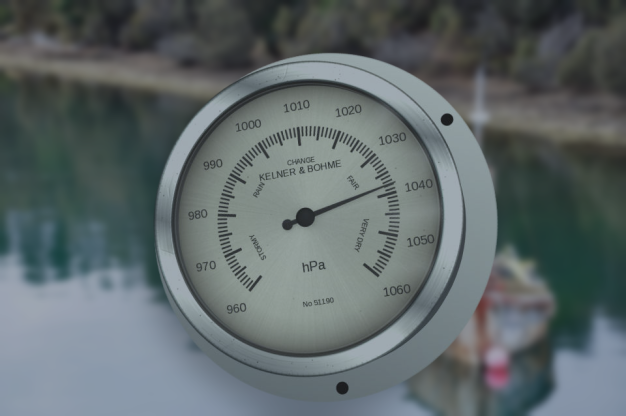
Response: 1038 hPa
